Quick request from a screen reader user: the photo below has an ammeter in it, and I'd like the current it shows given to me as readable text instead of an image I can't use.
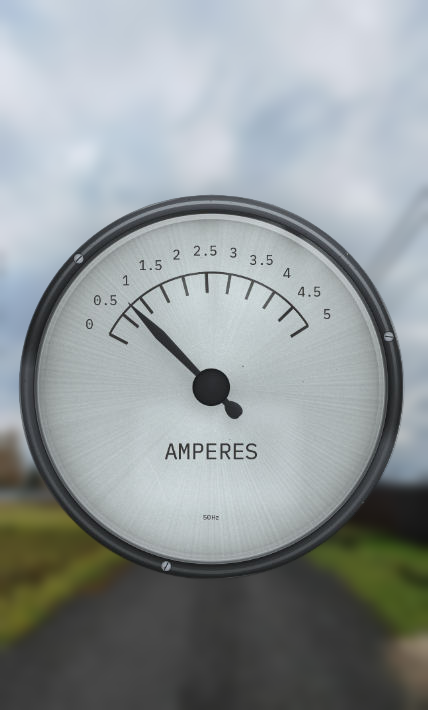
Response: 0.75 A
